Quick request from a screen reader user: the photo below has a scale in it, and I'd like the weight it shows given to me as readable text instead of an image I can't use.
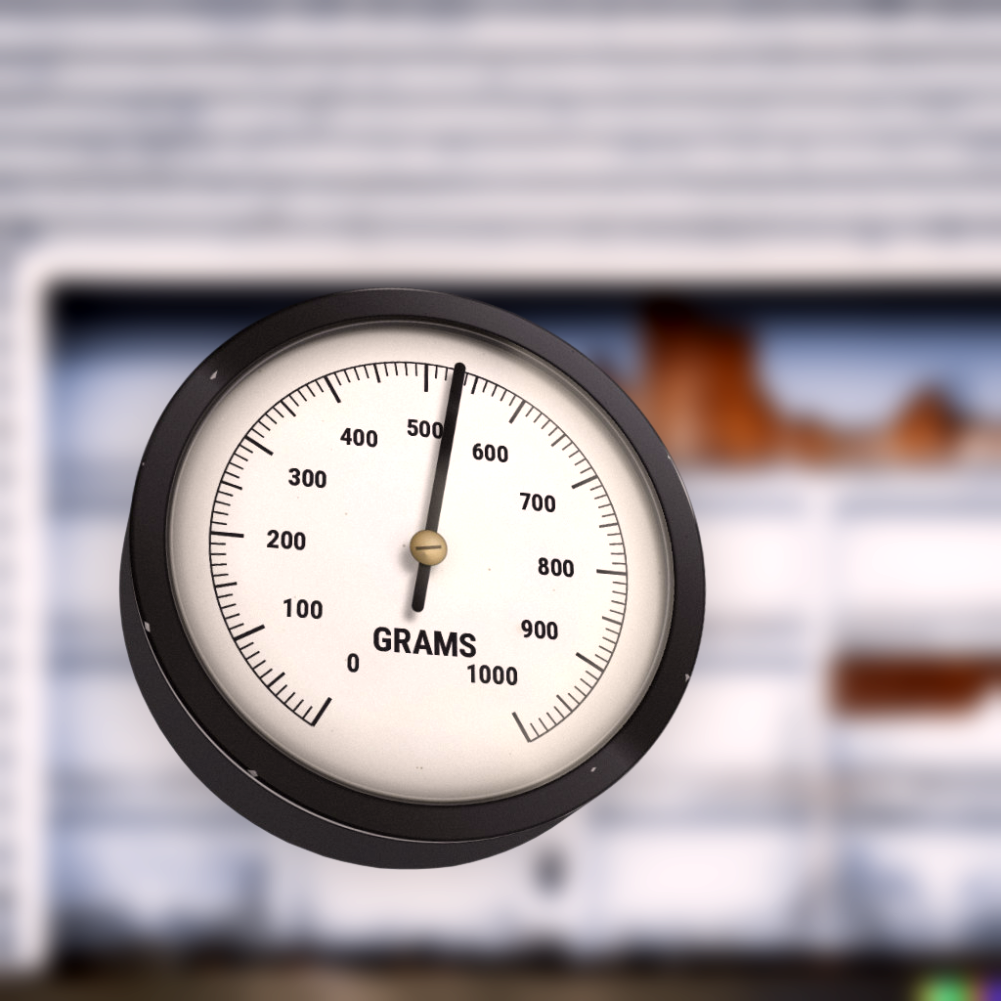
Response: 530 g
